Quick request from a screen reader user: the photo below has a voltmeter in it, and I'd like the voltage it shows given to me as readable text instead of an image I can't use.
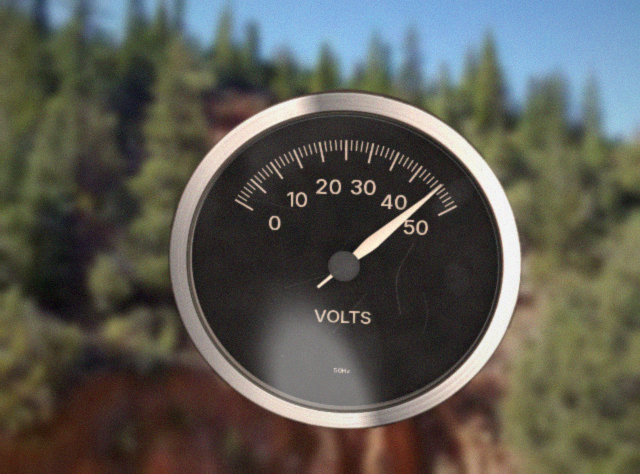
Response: 45 V
